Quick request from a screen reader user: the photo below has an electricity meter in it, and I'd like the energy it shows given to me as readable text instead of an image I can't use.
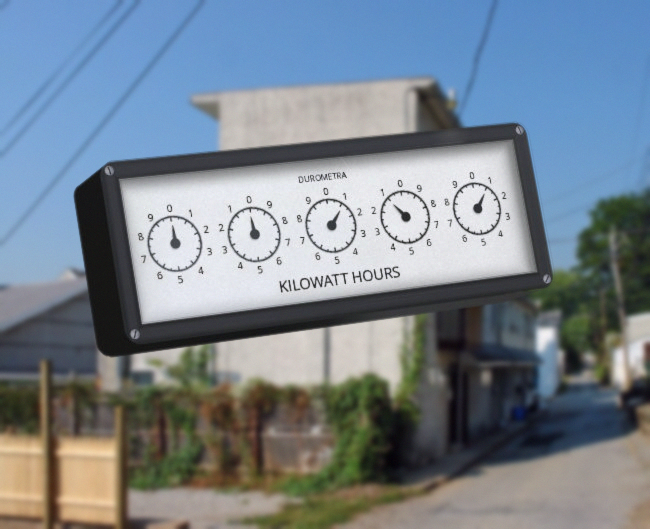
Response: 111 kWh
